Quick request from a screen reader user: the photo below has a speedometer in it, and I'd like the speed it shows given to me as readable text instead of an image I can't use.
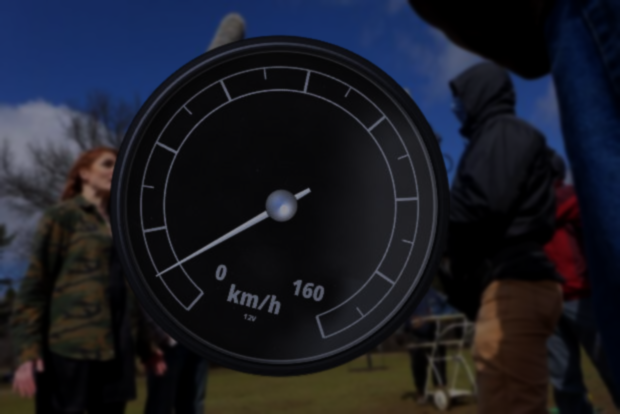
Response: 10 km/h
